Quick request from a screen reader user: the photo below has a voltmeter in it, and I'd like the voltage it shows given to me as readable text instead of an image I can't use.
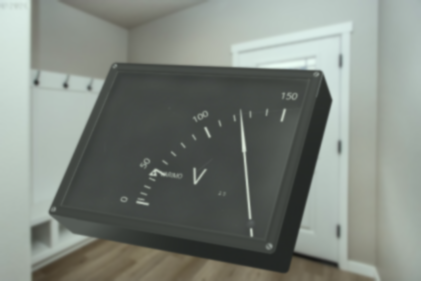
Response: 125 V
